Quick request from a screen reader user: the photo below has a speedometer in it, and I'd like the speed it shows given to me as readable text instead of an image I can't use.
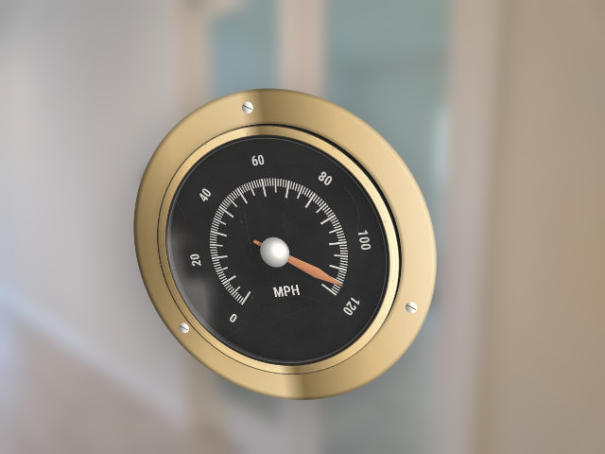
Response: 115 mph
